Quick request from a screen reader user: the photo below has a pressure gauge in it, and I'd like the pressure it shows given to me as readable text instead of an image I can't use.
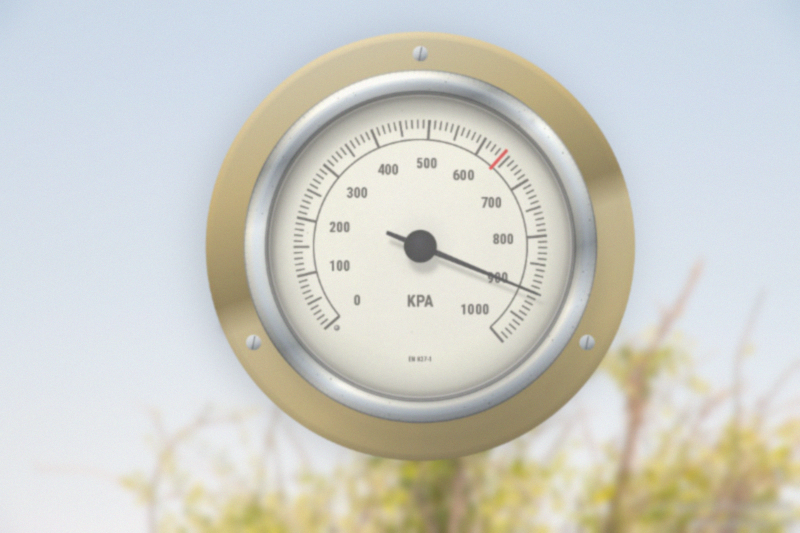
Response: 900 kPa
